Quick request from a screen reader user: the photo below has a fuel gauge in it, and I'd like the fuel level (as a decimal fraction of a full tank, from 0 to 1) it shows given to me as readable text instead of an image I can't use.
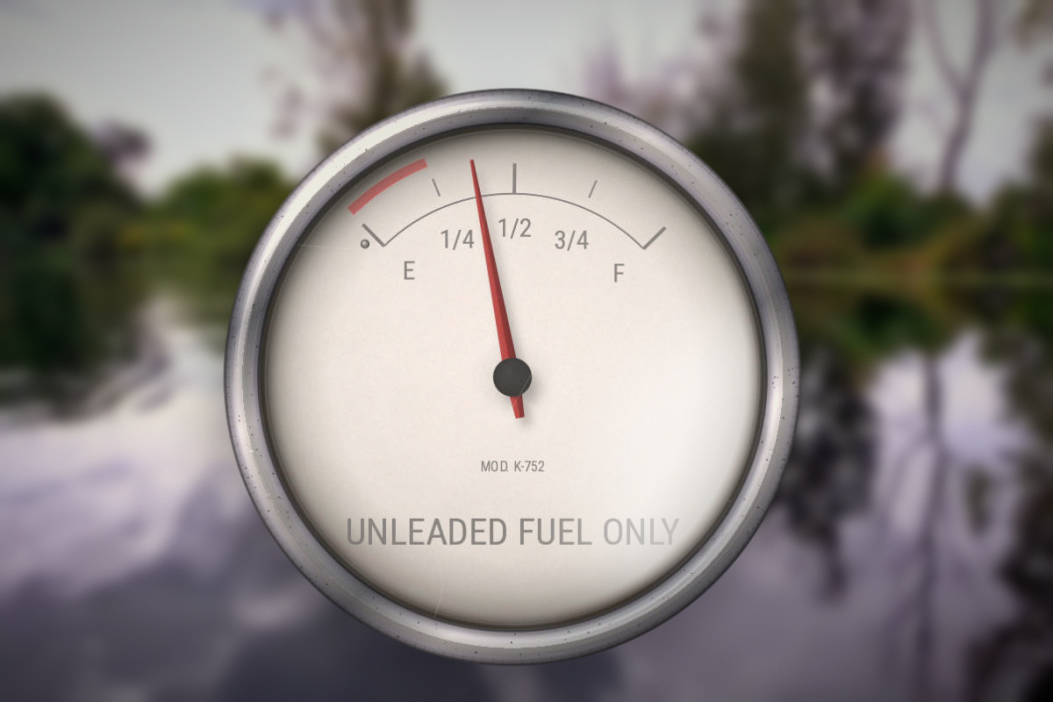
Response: 0.375
